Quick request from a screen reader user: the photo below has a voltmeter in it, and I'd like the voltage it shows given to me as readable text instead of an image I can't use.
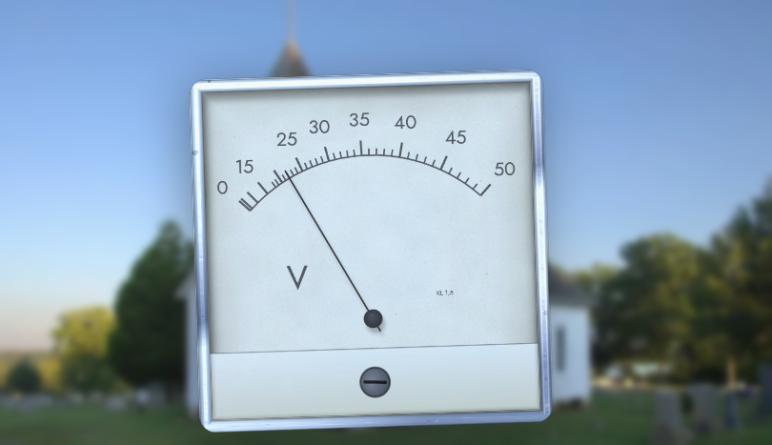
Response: 22 V
